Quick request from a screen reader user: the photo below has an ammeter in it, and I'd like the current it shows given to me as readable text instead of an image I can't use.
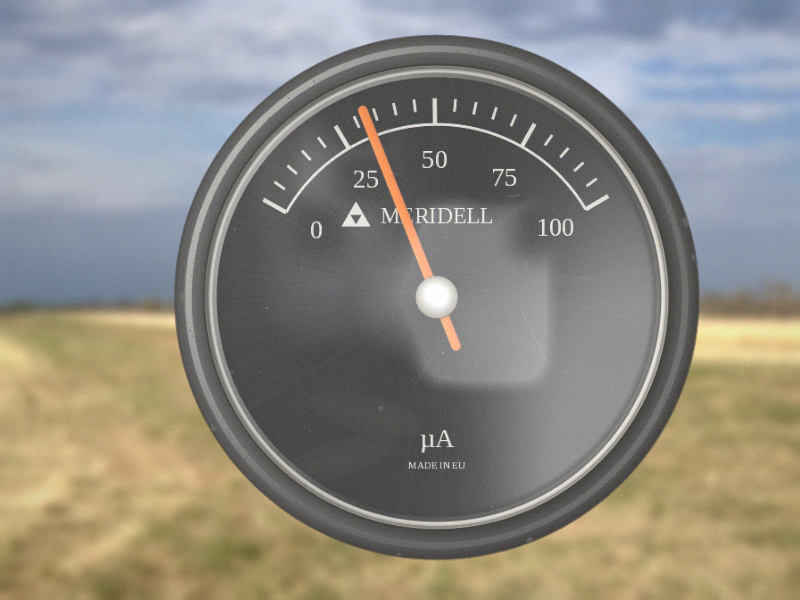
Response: 32.5 µA
